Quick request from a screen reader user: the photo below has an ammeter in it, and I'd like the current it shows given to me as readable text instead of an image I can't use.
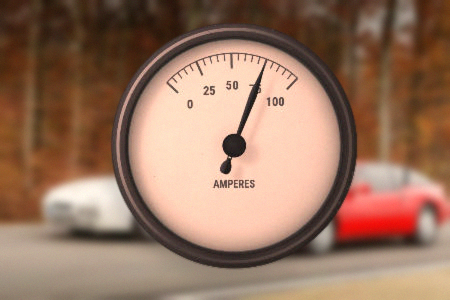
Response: 75 A
